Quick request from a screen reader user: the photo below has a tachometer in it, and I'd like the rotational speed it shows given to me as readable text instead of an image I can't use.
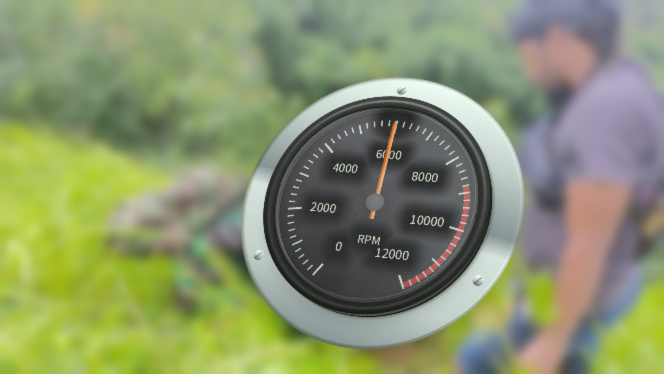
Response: 6000 rpm
